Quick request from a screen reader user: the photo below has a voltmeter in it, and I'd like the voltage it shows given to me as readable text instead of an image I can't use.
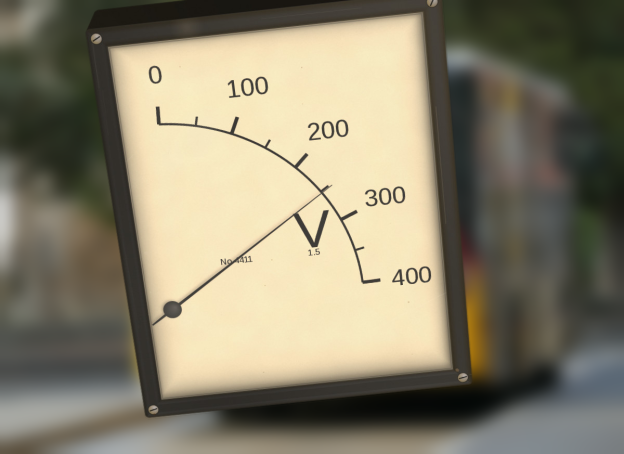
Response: 250 V
